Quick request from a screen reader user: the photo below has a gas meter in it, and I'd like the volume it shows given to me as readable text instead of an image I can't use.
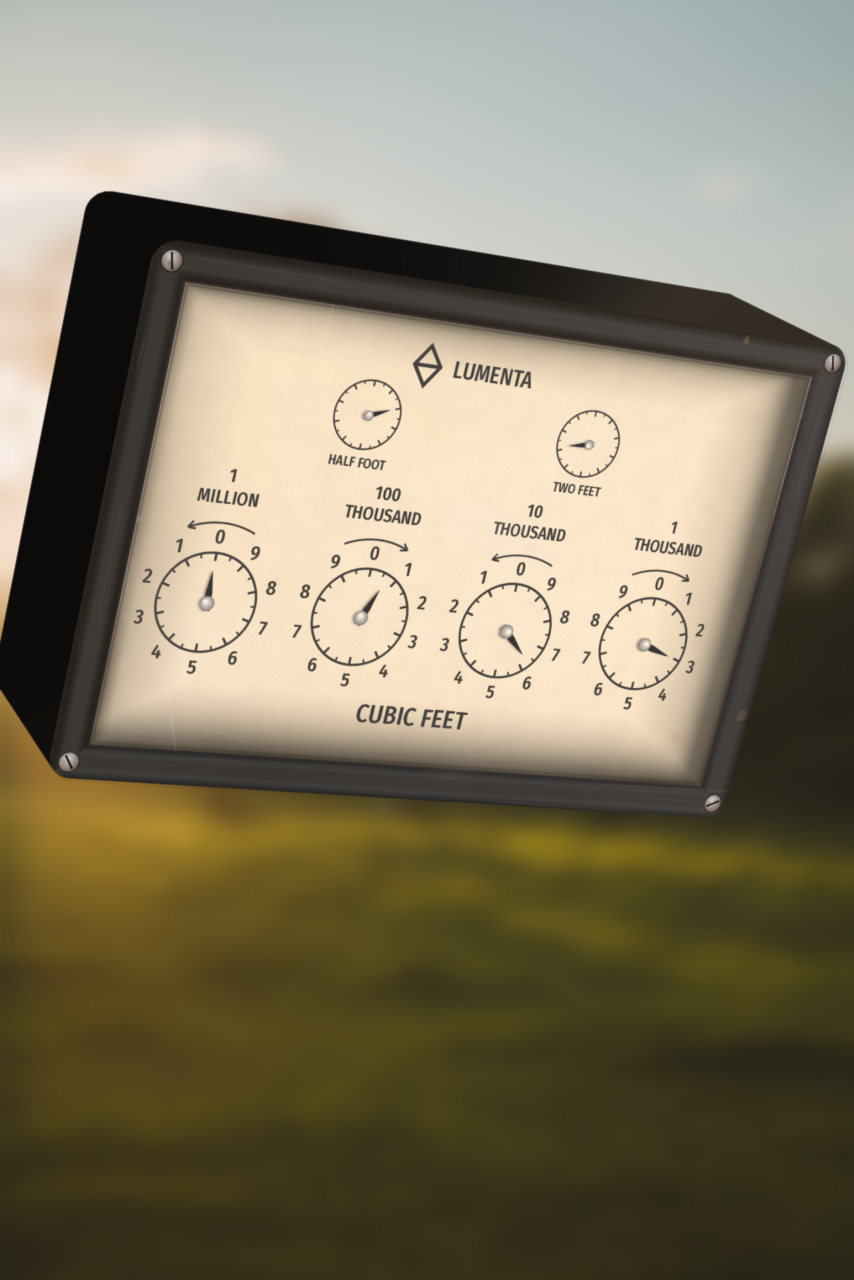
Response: 6300 ft³
